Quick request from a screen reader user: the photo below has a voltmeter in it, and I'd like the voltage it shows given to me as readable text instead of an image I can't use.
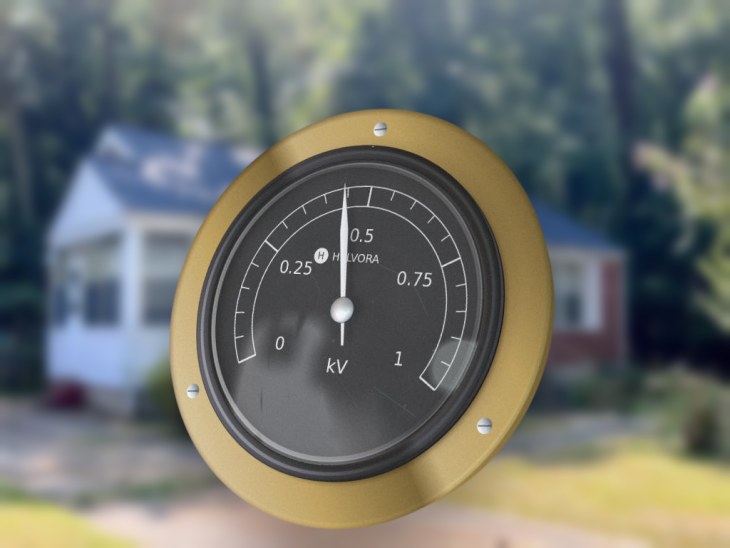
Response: 0.45 kV
